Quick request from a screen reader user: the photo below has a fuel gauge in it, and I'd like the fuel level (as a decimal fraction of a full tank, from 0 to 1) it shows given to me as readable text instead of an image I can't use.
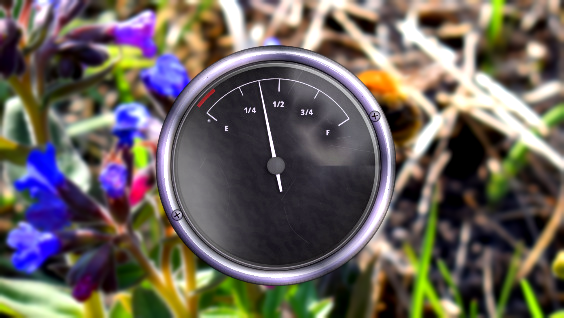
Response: 0.375
